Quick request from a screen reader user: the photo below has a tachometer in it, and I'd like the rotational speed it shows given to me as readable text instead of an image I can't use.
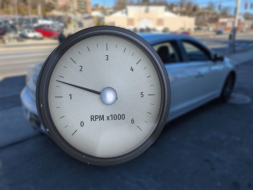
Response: 1375 rpm
